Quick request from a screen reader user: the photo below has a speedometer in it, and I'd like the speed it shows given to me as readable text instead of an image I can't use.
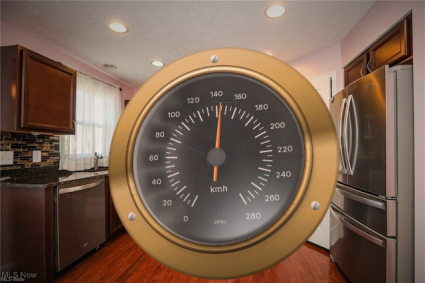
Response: 145 km/h
